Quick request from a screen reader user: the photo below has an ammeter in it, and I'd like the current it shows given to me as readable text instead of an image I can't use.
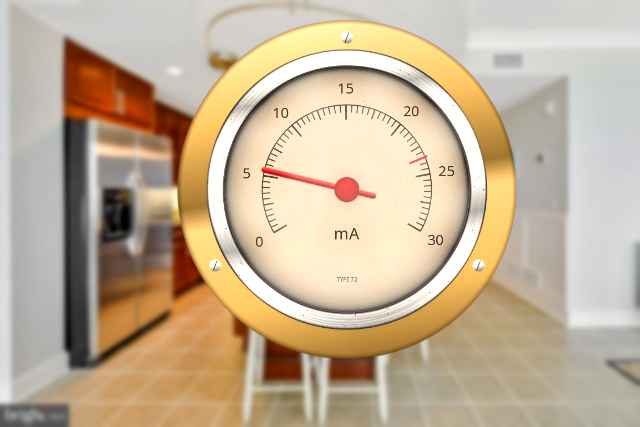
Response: 5.5 mA
